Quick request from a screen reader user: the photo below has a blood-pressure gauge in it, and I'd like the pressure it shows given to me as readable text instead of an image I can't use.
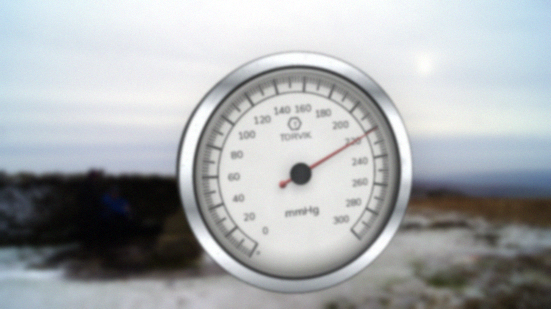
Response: 220 mmHg
